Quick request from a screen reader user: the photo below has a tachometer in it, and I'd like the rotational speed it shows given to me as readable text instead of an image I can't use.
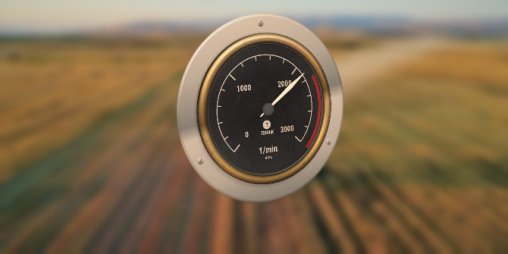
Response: 2100 rpm
